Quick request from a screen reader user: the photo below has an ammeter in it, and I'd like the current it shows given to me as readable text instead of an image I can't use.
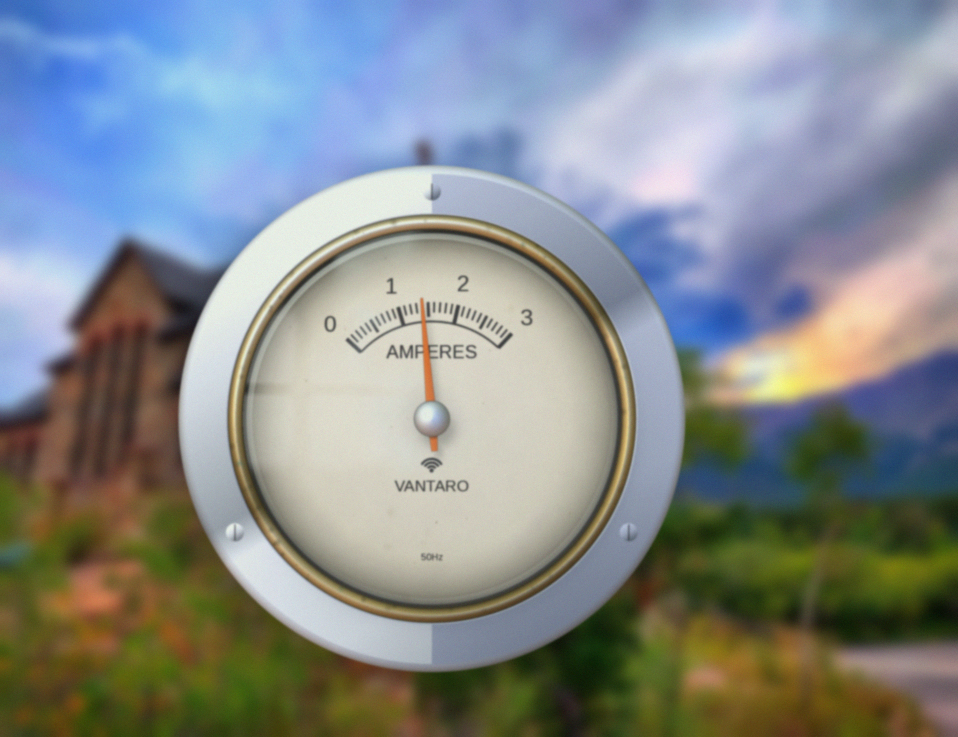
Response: 1.4 A
